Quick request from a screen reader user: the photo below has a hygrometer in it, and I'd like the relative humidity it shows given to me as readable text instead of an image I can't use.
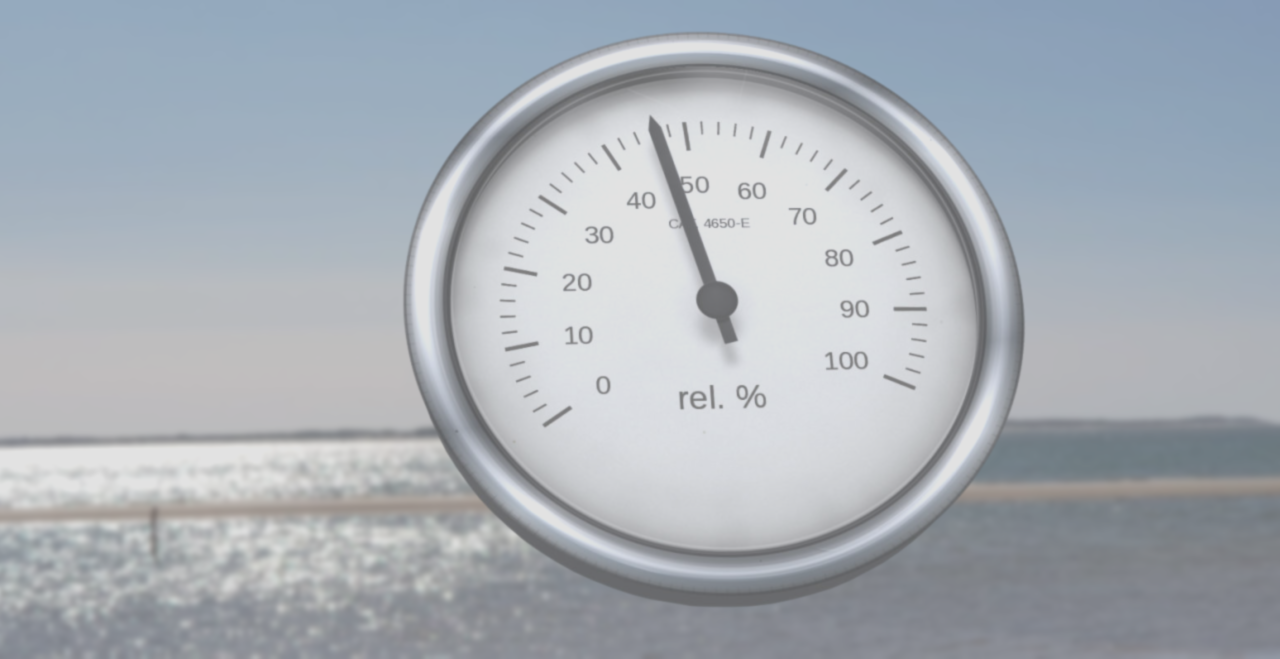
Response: 46 %
